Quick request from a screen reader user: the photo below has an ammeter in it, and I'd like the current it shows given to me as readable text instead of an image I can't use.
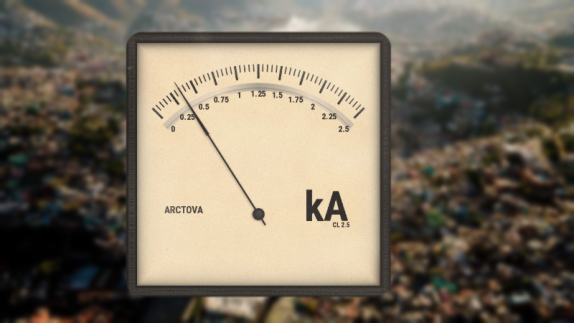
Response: 0.35 kA
